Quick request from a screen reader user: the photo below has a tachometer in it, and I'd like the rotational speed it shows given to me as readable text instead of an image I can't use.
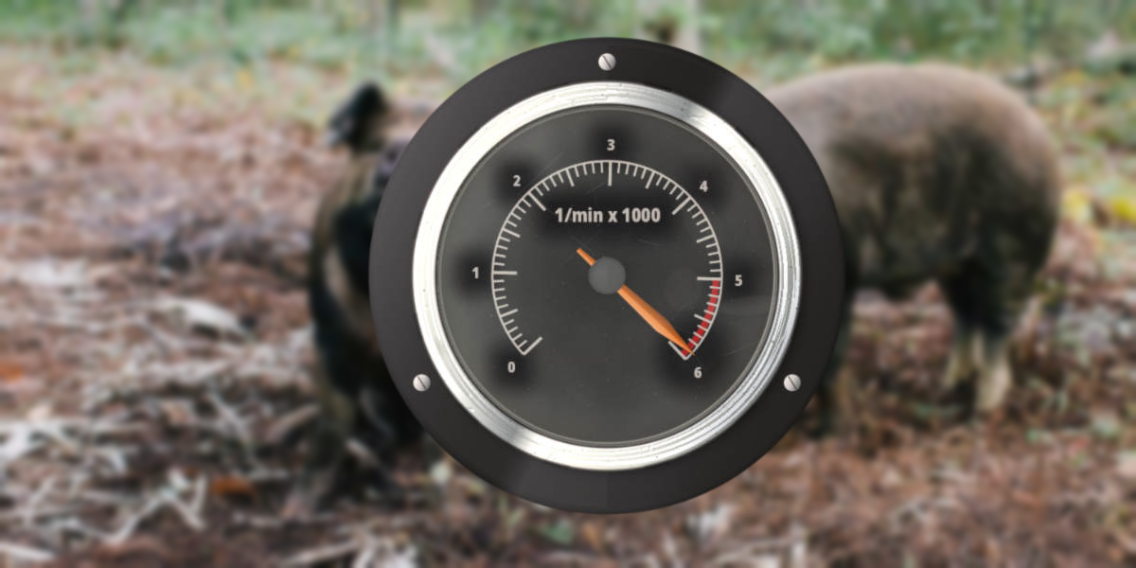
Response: 5900 rpm
